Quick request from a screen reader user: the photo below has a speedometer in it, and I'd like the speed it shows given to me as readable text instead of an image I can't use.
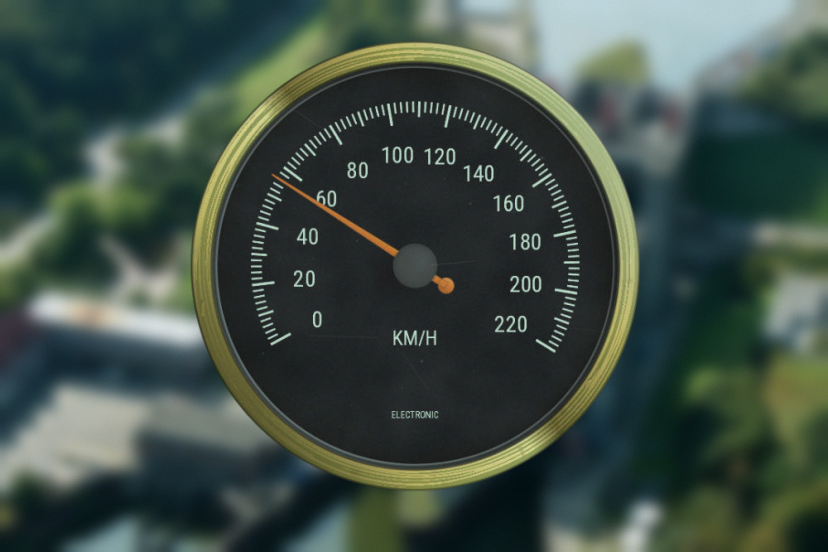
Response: 56 km/h
